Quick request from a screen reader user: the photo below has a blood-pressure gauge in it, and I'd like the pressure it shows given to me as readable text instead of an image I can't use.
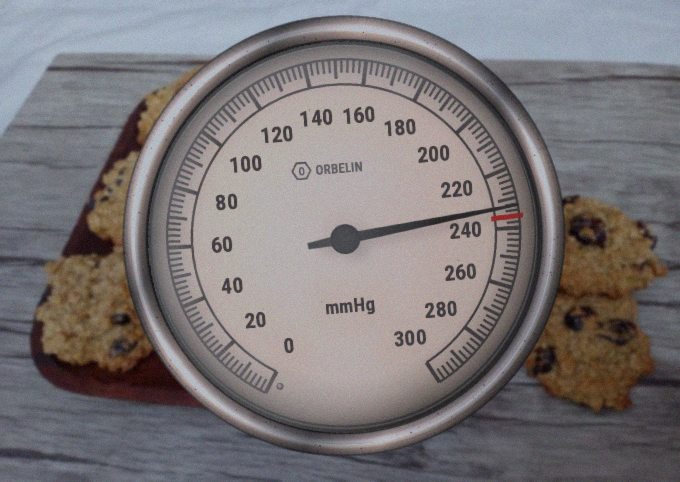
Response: 232 mmHg
